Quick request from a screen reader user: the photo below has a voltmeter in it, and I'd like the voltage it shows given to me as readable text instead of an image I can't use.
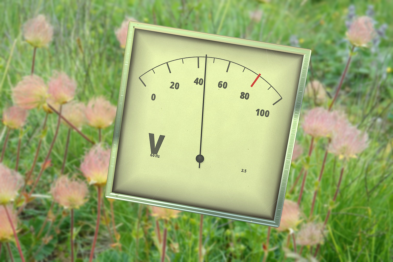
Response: 45 V
